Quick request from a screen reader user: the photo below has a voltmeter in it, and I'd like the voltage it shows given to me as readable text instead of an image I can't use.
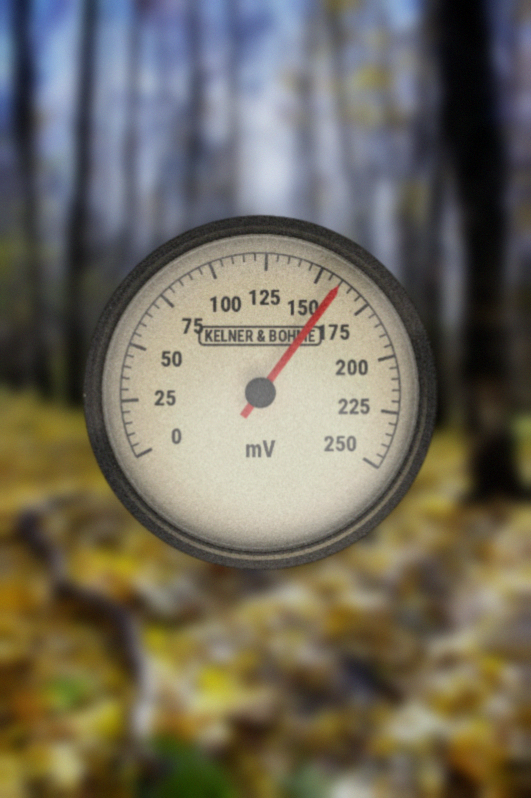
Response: 160 mV
